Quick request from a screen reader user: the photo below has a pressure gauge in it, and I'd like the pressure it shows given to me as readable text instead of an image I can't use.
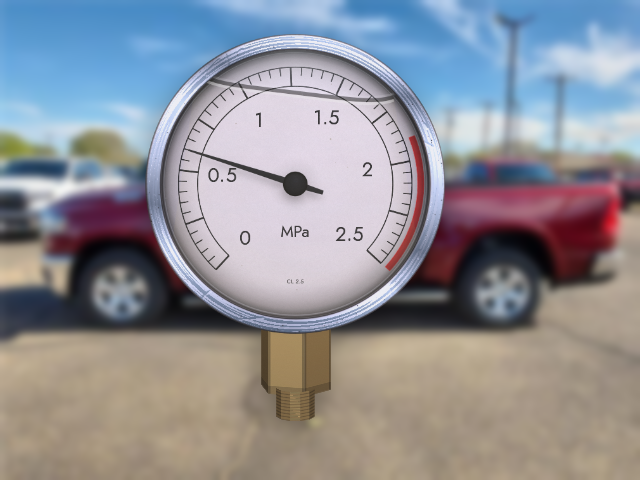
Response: 0.6 MPa
